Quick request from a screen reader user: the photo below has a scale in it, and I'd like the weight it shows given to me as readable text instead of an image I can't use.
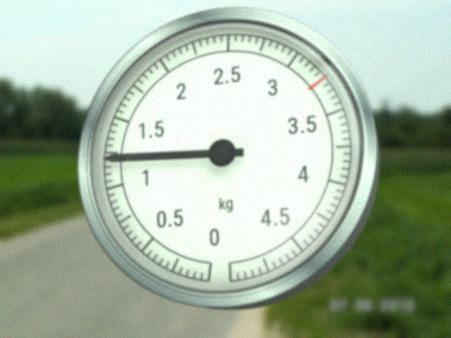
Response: 1.2 kg
